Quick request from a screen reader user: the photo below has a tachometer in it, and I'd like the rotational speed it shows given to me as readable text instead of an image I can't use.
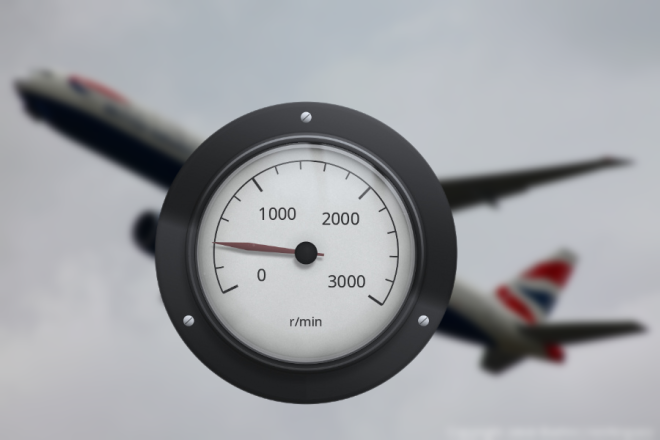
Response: 400 rpm
